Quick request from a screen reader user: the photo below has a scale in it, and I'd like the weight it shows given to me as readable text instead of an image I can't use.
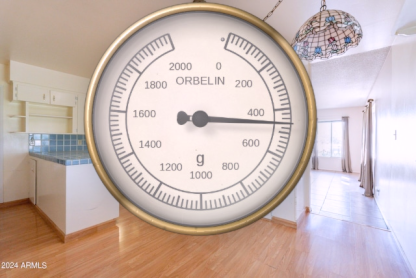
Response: 460 g
